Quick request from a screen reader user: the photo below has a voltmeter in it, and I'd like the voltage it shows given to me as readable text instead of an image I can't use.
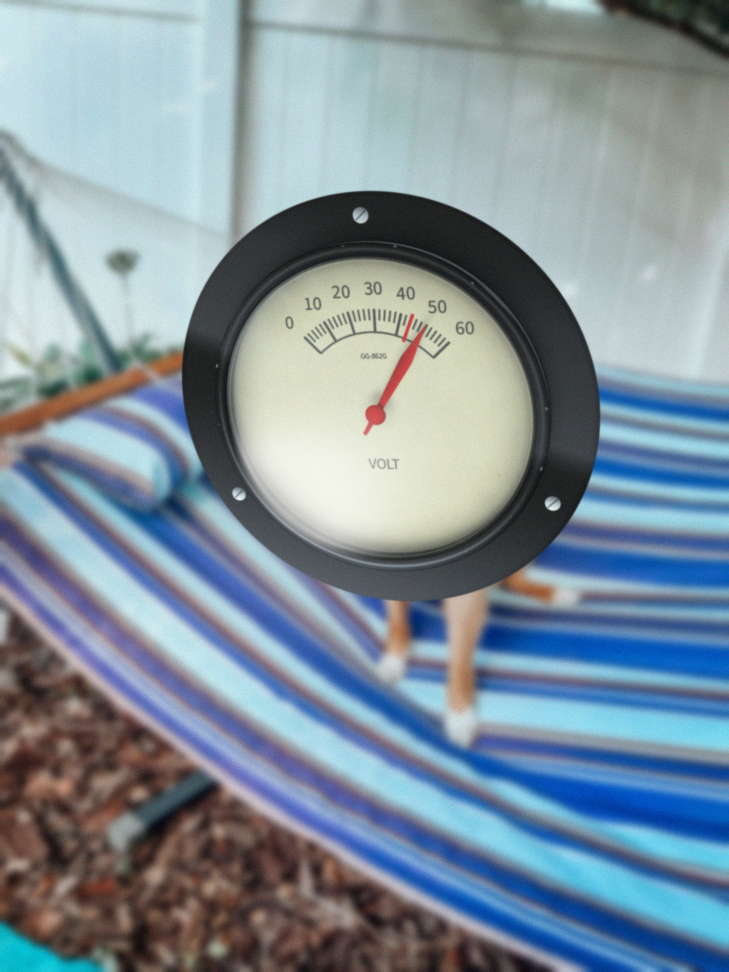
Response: 50 V
